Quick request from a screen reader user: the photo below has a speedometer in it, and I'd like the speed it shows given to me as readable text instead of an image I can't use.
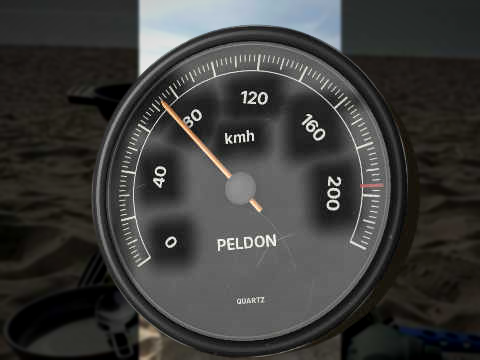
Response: 74 km/h
